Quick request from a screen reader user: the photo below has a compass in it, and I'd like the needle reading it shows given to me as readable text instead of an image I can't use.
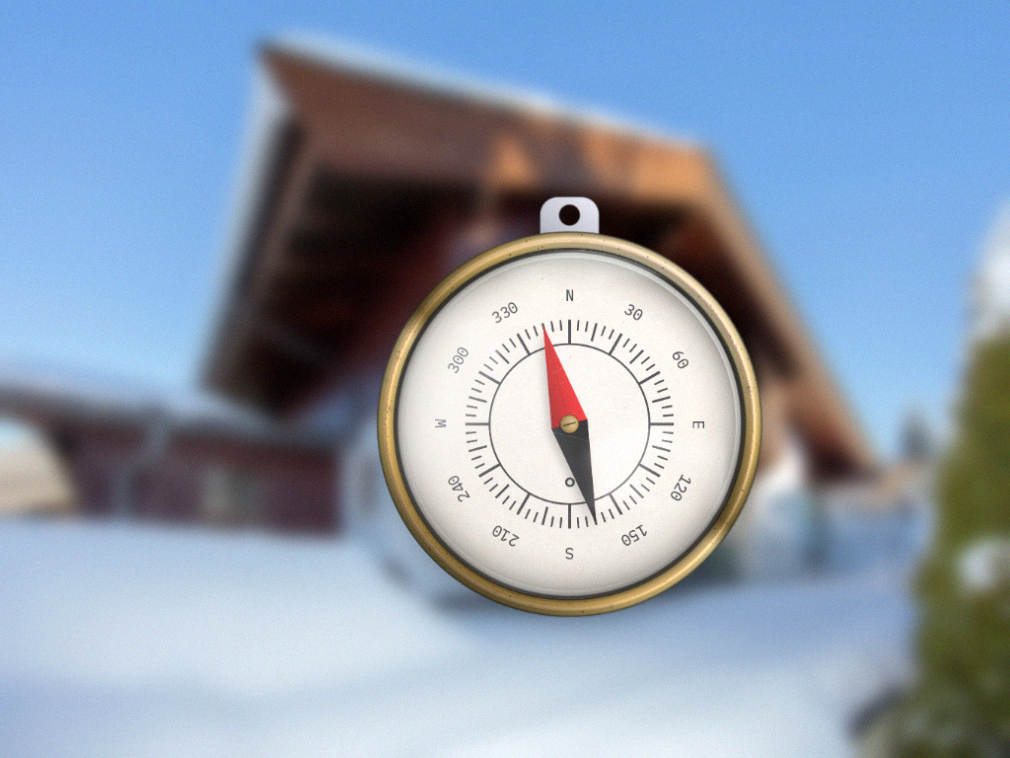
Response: 345 °
